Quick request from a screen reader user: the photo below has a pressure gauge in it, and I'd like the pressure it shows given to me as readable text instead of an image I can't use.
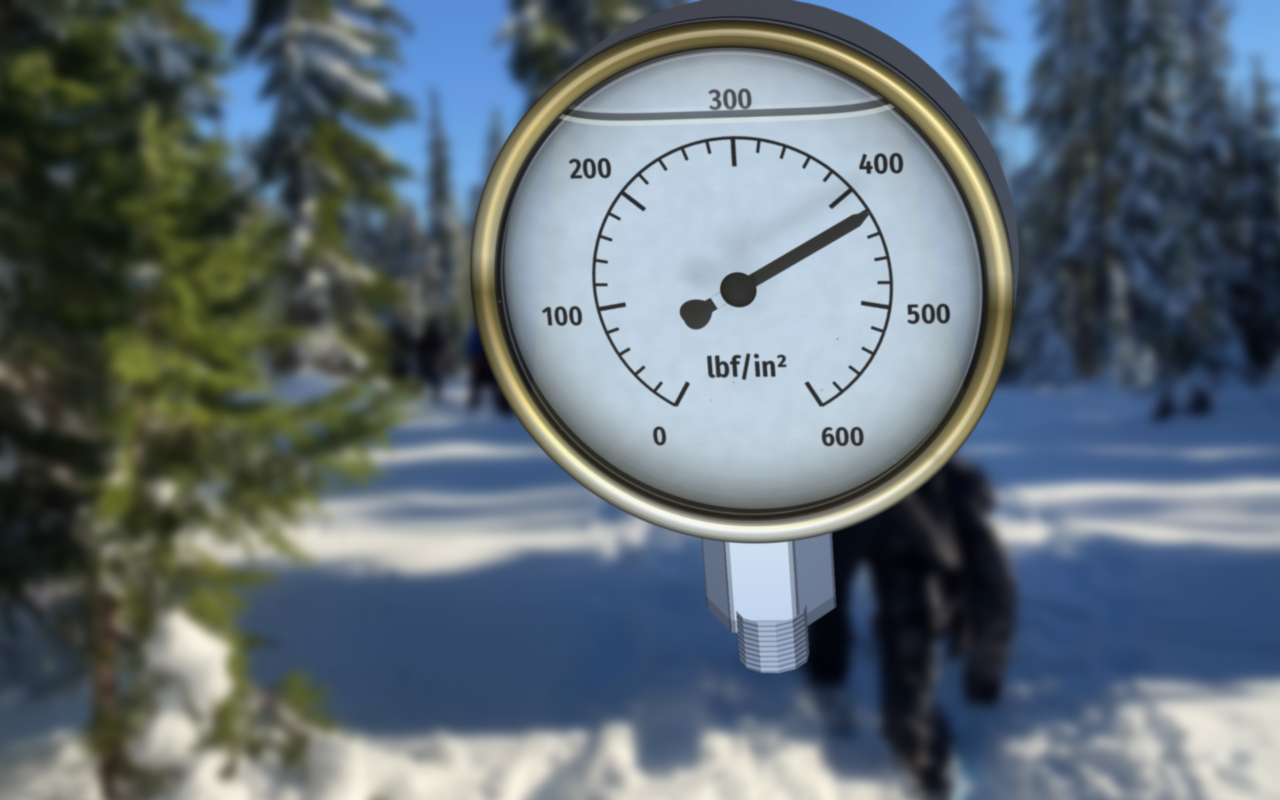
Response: 420 psi
